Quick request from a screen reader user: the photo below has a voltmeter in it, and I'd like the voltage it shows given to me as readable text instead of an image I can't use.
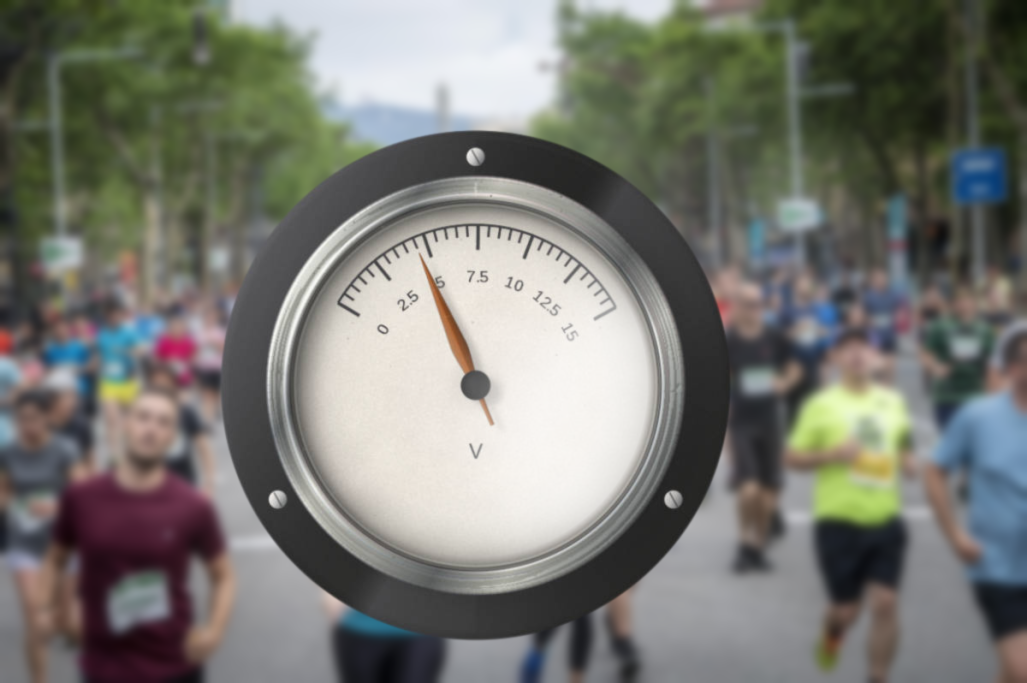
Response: 4.5 V
